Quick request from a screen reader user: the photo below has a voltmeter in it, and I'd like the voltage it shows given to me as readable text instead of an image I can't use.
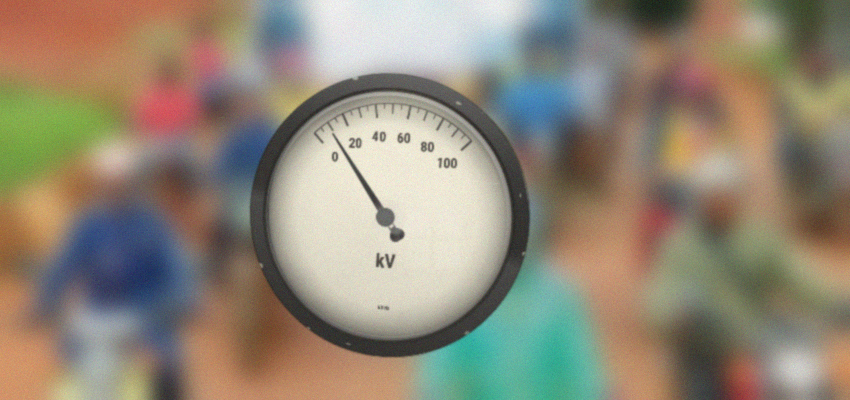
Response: 10 kV
